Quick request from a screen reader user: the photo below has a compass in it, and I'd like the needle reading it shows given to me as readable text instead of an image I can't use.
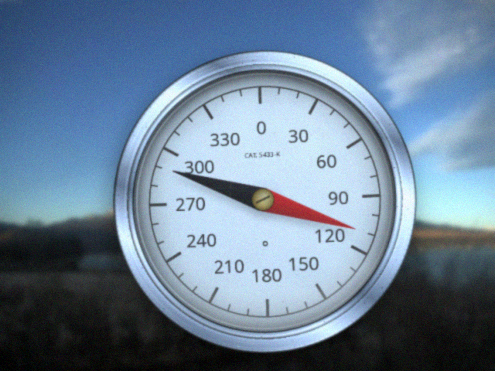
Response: 110 °
